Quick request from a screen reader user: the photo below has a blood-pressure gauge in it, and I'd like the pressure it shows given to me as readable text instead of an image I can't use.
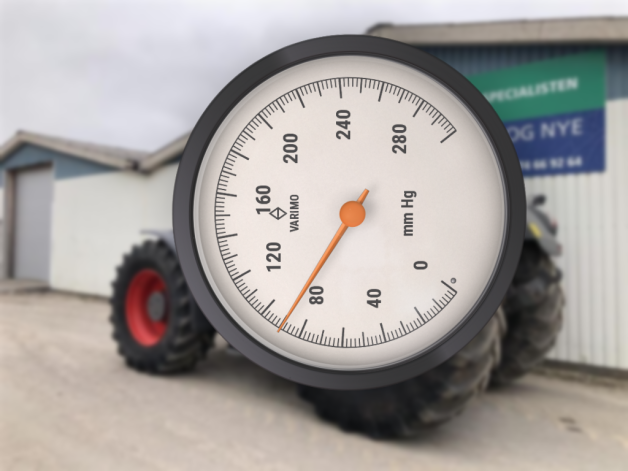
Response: 90 mmHg
